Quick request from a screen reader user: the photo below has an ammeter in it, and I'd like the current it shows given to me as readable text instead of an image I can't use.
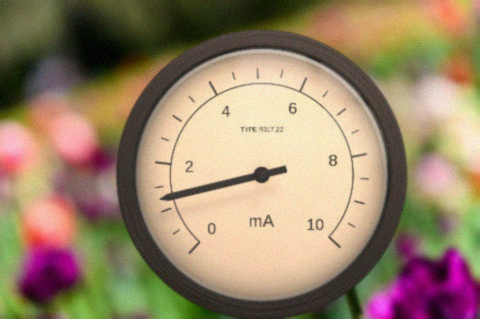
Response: 1.25 mA
